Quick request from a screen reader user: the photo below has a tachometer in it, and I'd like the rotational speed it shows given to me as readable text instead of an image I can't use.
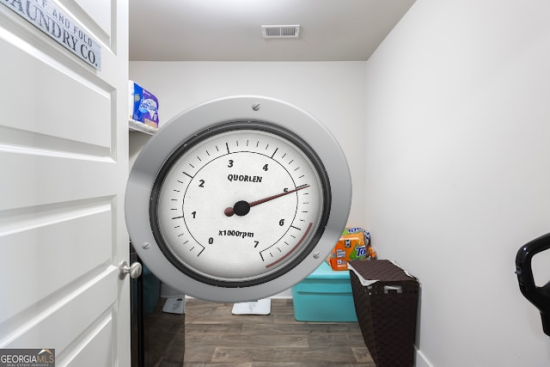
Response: 5000 rpm
